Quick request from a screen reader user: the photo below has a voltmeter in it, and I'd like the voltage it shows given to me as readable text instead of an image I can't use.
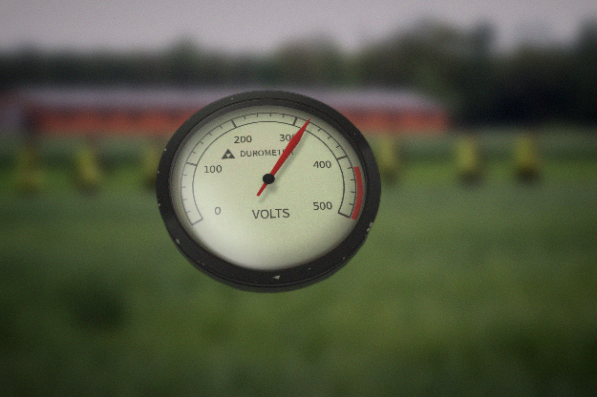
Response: 320 V
